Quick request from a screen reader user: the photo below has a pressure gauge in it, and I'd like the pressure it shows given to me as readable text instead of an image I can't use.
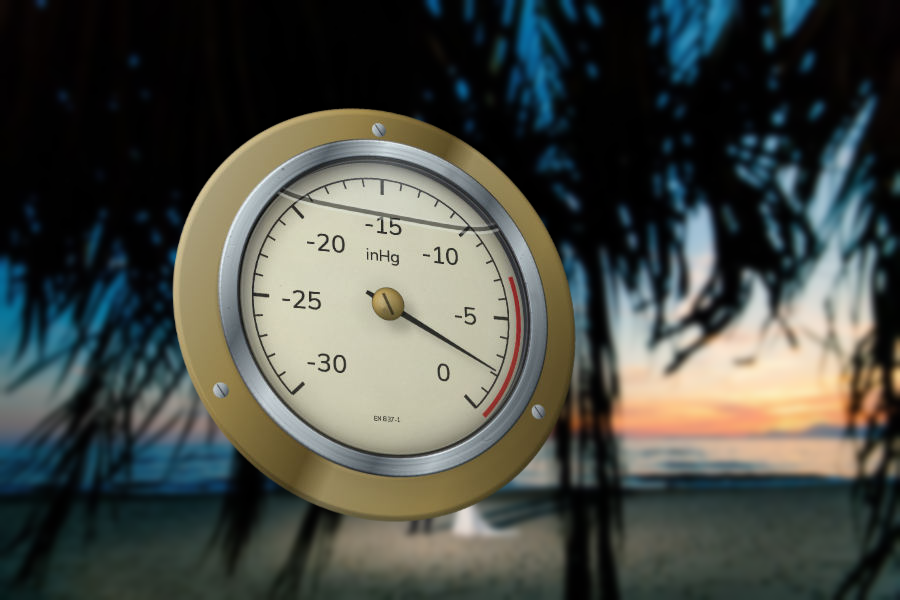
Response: -2 inHg
